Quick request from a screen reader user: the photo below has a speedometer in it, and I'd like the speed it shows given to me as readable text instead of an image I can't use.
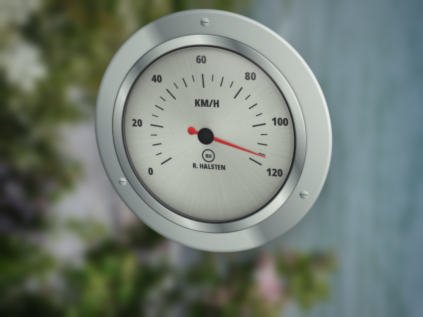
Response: 115 km/h
